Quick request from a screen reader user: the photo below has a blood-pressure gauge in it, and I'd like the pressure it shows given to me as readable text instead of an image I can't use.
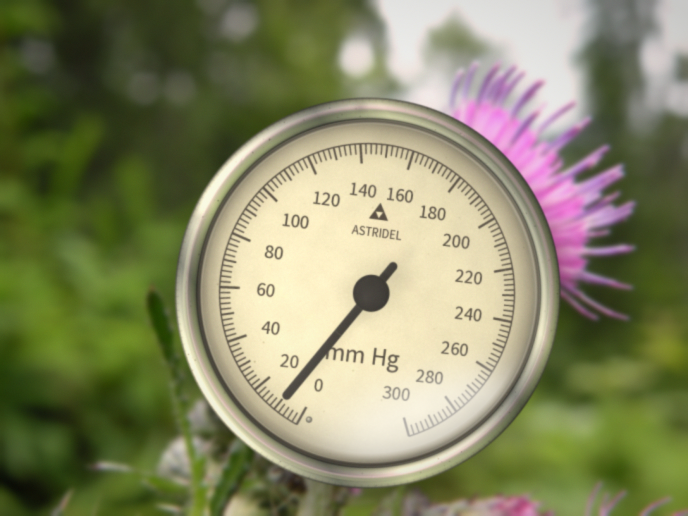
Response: 10 mmHg
